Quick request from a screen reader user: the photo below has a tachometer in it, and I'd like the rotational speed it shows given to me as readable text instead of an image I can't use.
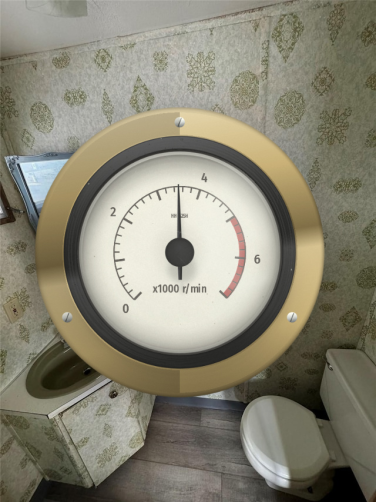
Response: 3500 rpm
